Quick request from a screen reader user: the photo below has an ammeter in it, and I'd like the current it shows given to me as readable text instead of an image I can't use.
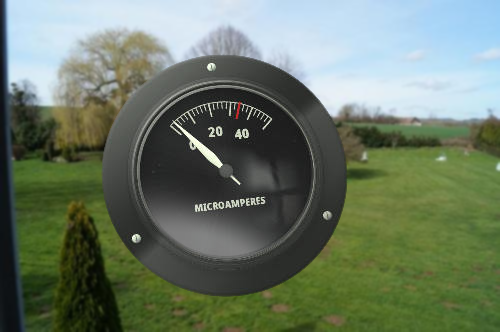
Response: 2 µA
